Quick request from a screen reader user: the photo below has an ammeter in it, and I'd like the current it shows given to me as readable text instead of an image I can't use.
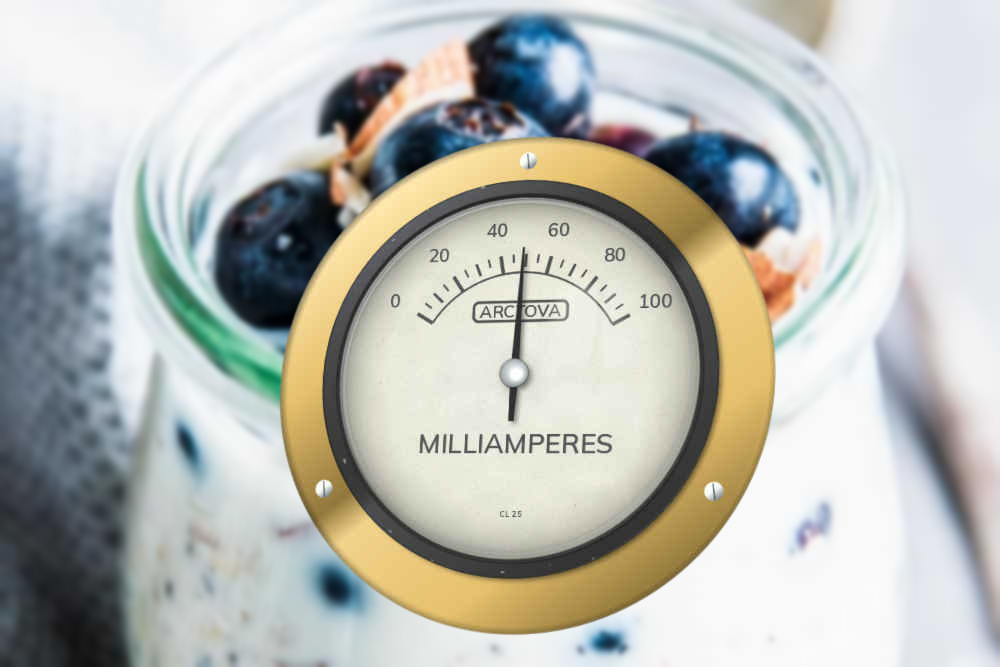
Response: 50 mA
